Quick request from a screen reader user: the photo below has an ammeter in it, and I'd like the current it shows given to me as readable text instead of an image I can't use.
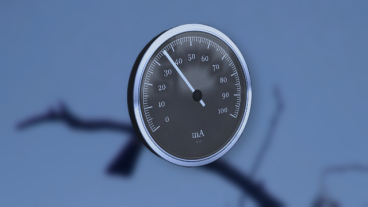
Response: 35 mA
